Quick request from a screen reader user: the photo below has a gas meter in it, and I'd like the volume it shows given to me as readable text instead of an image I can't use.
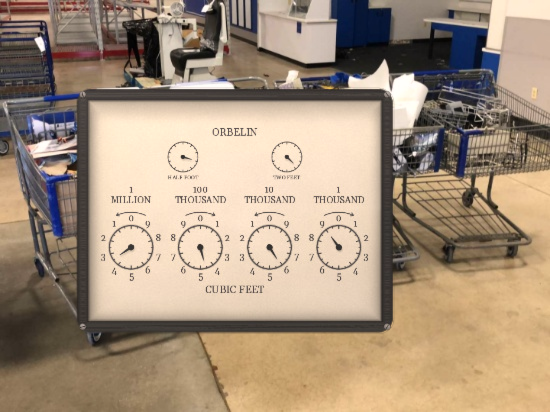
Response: 345900 ft³
